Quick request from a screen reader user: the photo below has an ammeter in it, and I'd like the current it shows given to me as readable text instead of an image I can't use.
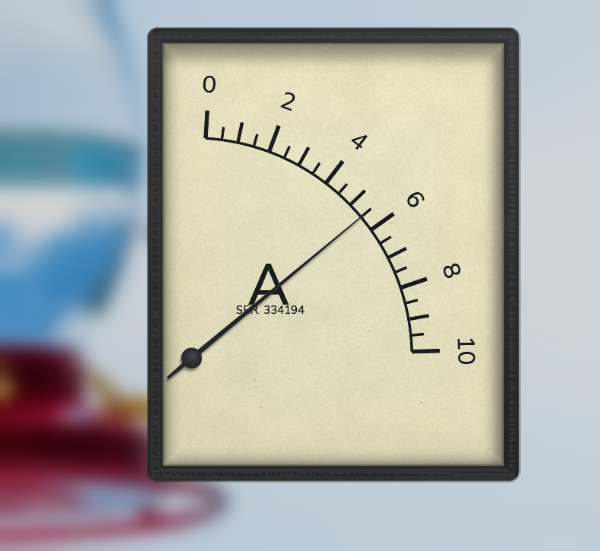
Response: 5.5 A
